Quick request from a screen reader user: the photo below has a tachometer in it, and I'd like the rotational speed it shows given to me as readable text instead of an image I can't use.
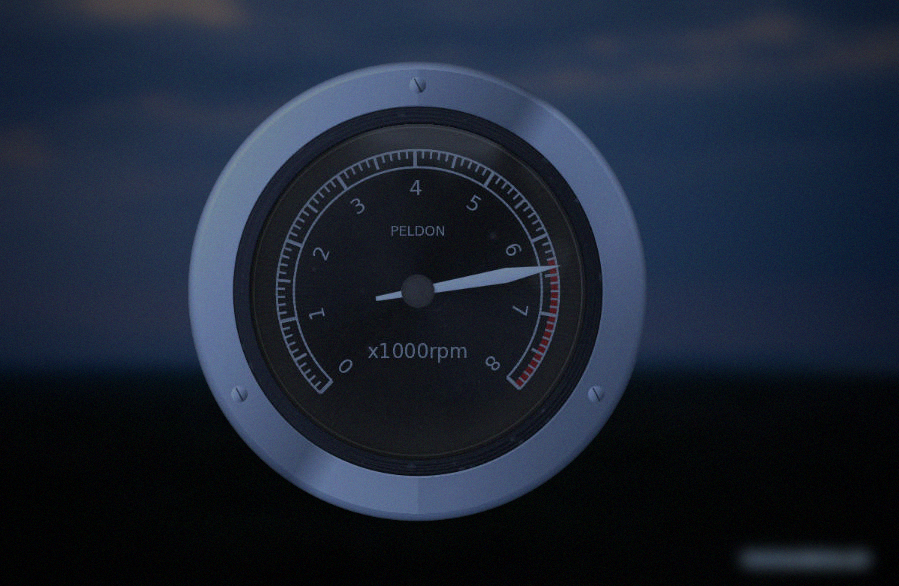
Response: 6400 rpm
